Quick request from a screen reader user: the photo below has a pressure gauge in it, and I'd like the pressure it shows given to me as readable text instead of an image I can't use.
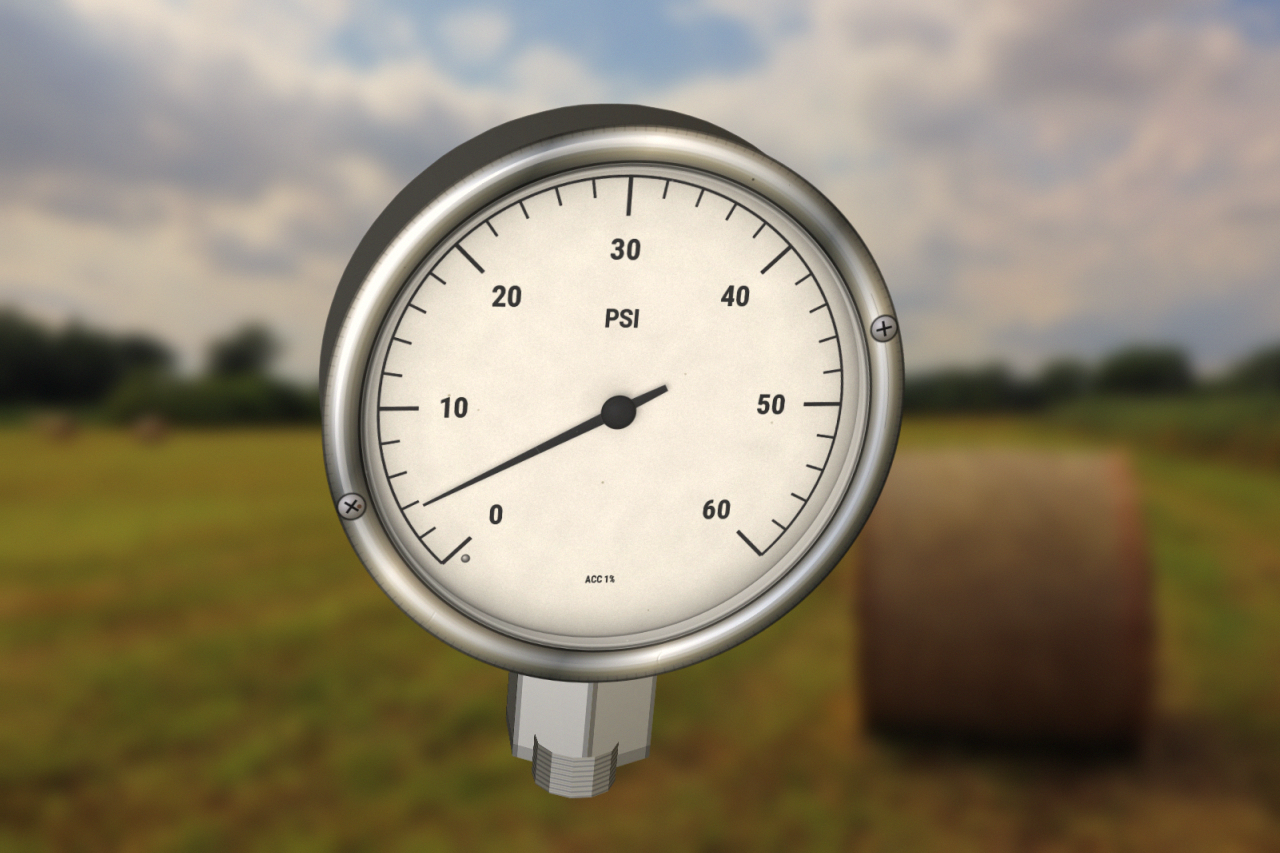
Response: 4 psi
